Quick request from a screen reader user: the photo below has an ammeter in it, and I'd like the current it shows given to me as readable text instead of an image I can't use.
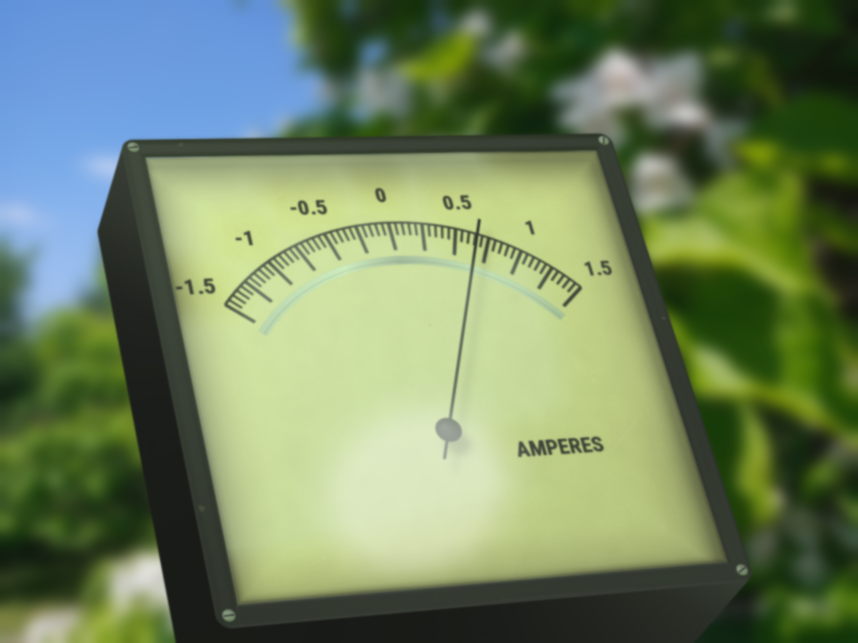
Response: 0.65 A
